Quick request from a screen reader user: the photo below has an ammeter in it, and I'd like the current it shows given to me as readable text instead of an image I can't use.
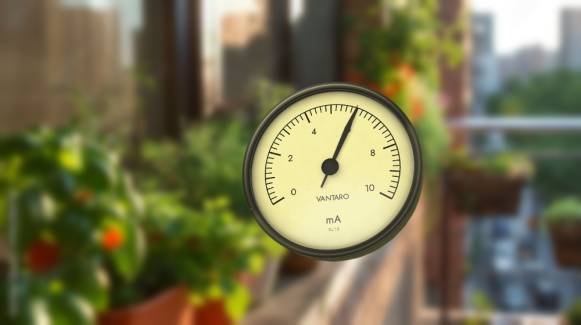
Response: 6 mA
